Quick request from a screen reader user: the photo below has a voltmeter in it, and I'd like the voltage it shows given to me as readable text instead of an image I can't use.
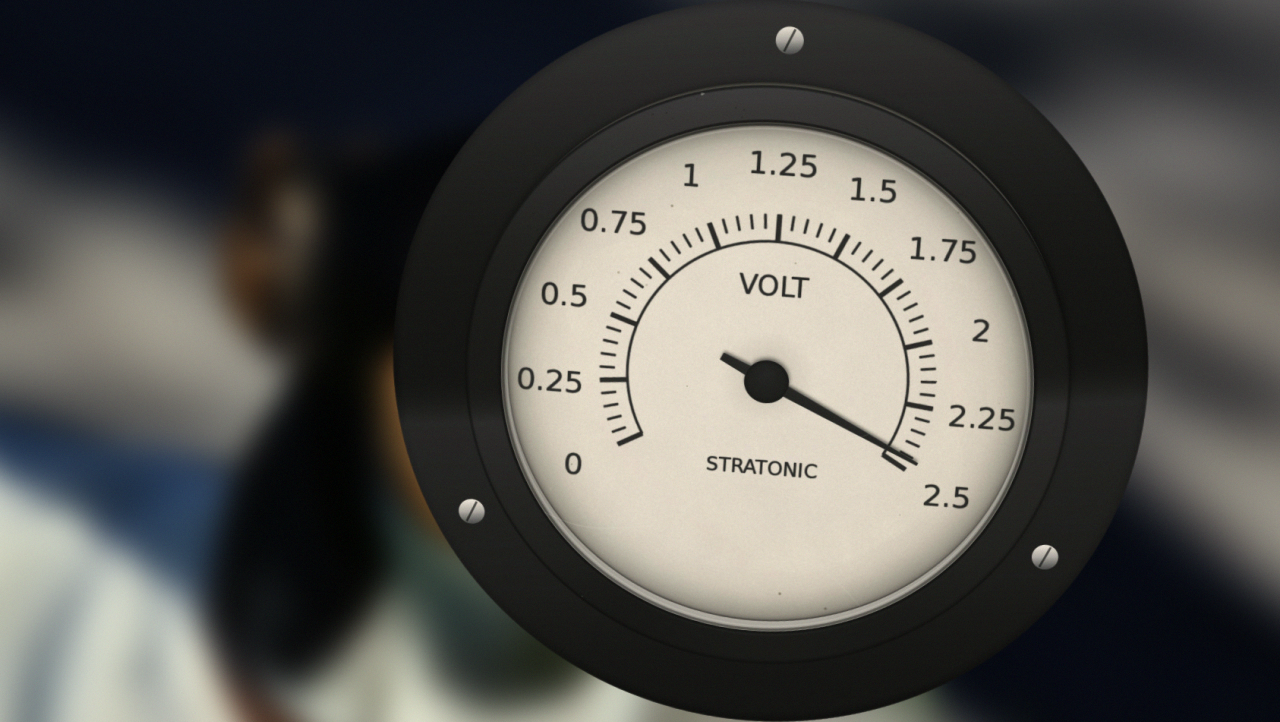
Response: 2.45 V
